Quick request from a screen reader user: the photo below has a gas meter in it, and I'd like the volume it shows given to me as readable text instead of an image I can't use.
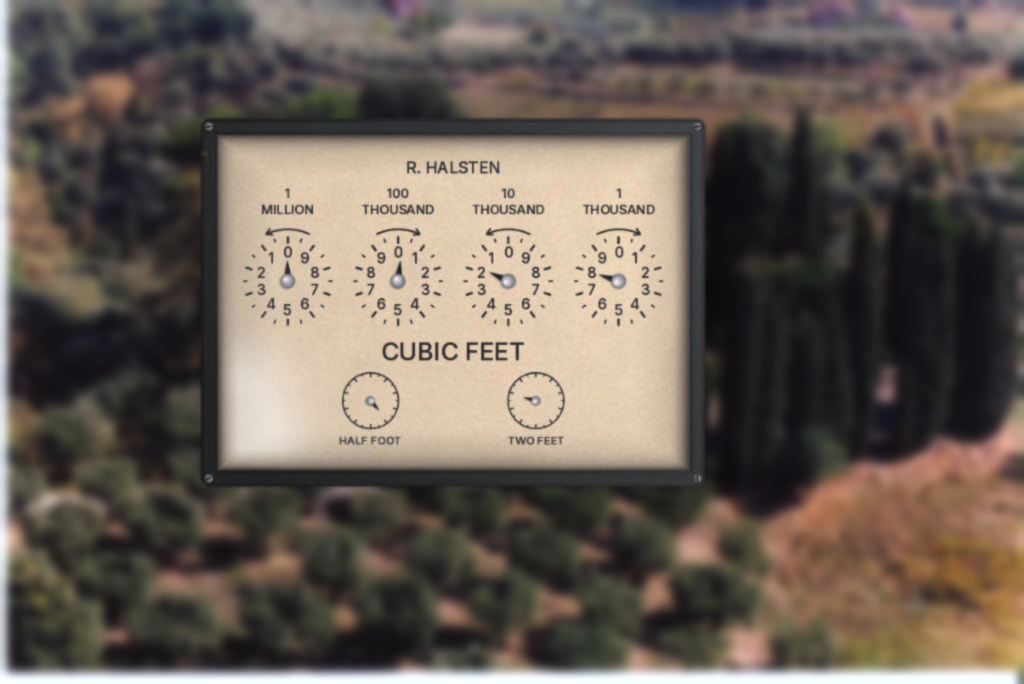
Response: 1800 ft³
